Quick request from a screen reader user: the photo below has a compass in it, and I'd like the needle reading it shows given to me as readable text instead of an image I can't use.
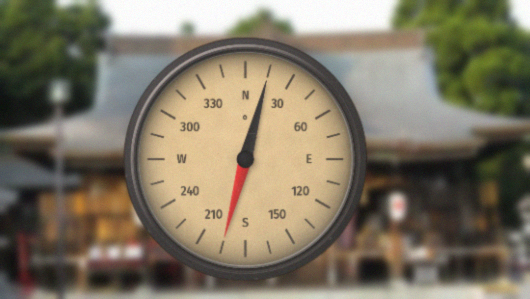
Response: 195 °
